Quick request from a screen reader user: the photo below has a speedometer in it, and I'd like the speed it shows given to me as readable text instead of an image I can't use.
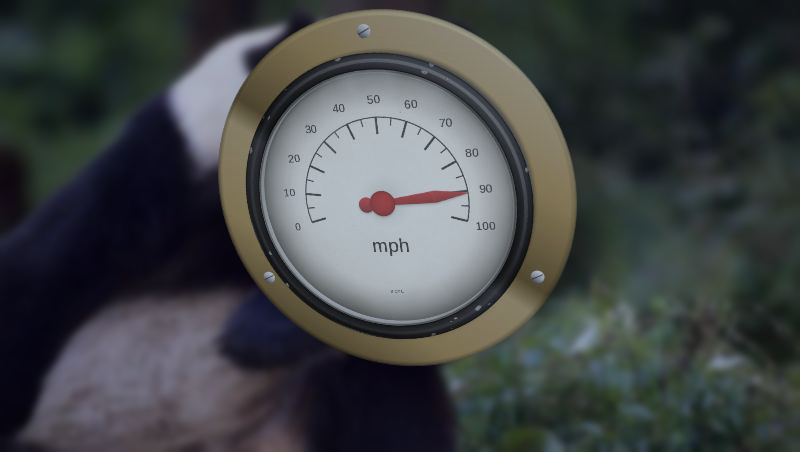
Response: 90 mph
